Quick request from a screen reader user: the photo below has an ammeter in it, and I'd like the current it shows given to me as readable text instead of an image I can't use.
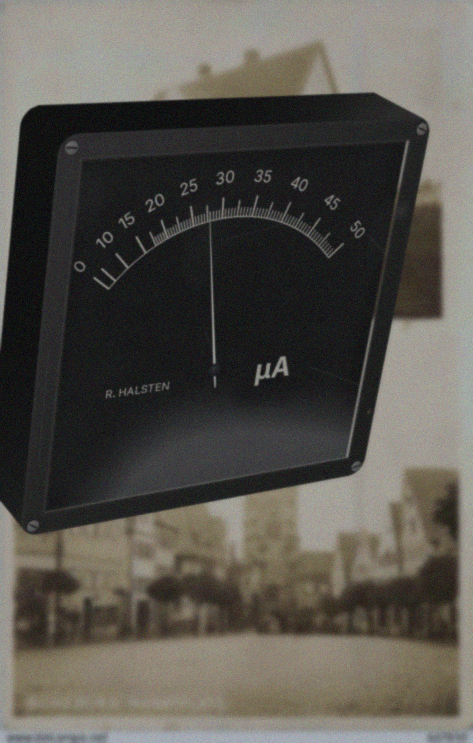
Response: 27.5 µA
